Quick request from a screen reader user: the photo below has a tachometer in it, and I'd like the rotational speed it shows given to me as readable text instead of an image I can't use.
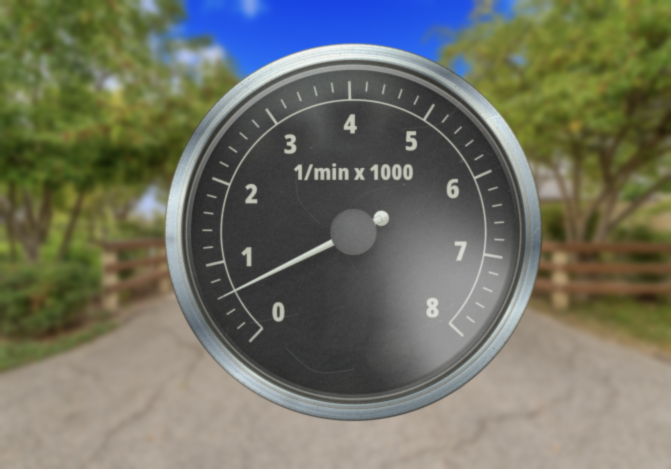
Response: 600 rpm
